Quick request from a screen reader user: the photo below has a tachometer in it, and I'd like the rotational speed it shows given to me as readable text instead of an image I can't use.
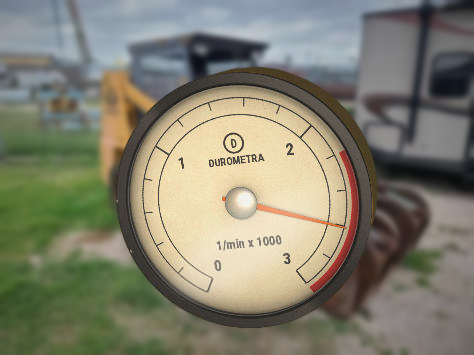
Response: 2600 rpm
